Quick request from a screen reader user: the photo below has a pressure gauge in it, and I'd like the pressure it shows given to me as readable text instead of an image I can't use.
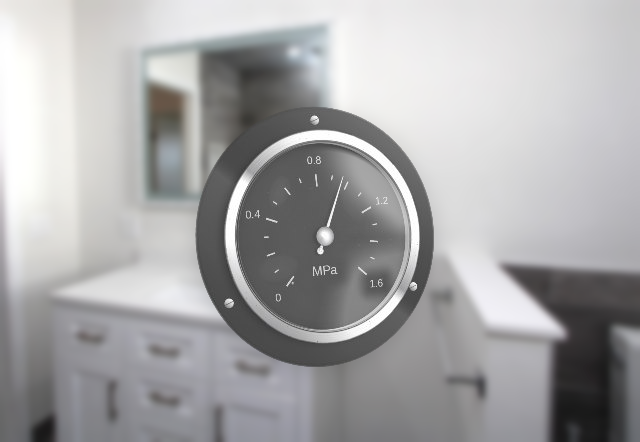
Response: 0.95 MPa
